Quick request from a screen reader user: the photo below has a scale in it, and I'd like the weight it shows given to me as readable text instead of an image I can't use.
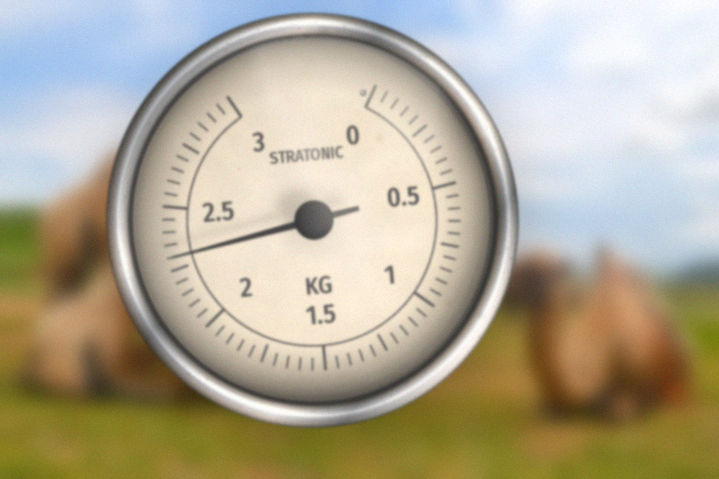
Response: 2.3 kg
